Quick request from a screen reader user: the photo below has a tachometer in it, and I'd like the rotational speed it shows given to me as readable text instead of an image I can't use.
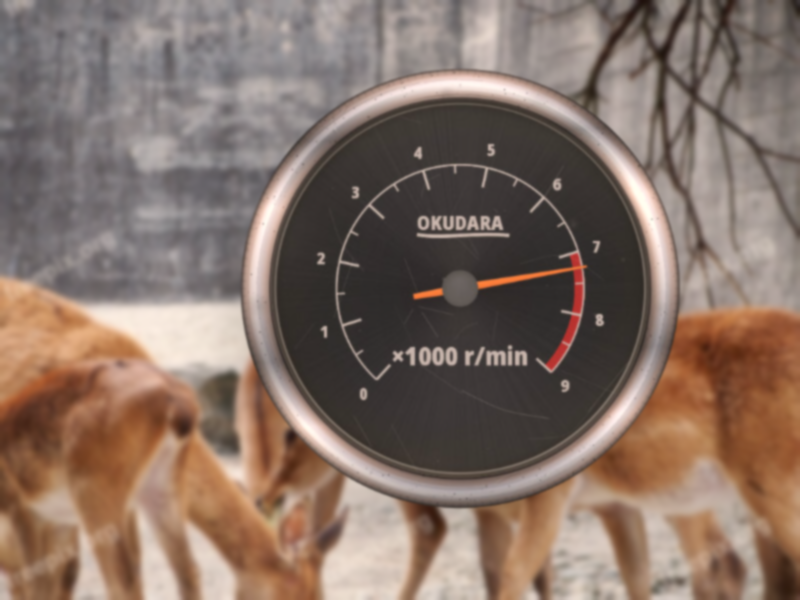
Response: 7250 rpm
